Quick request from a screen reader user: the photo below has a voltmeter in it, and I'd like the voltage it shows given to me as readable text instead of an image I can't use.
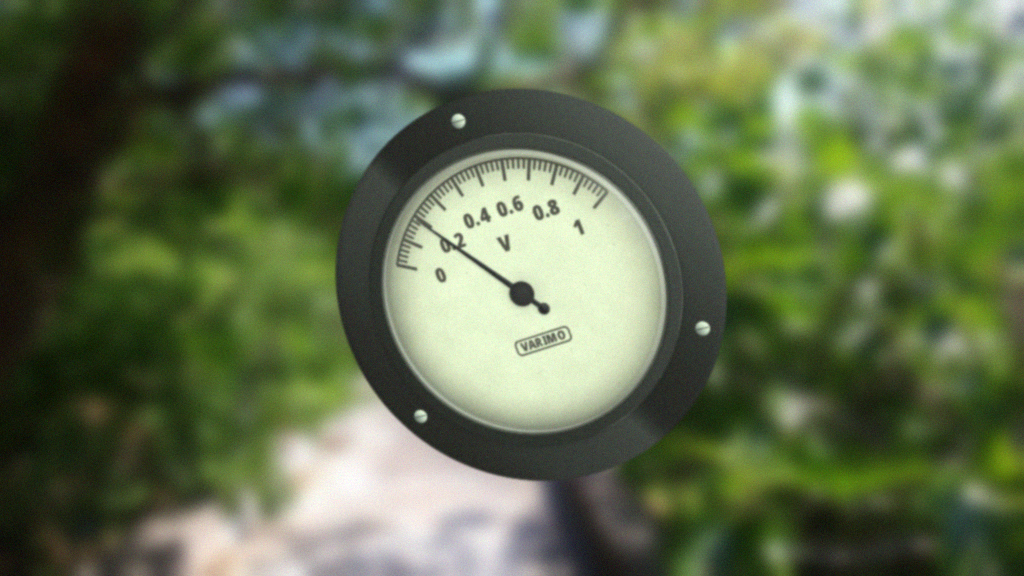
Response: 0.2 V
